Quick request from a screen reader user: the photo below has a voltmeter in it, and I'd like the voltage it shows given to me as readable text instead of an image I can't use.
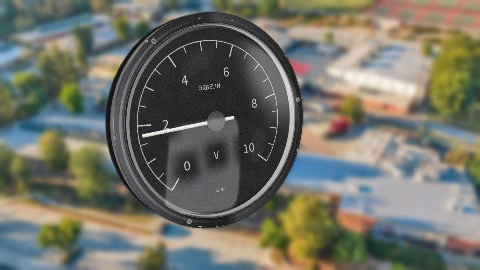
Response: 1.75 V
